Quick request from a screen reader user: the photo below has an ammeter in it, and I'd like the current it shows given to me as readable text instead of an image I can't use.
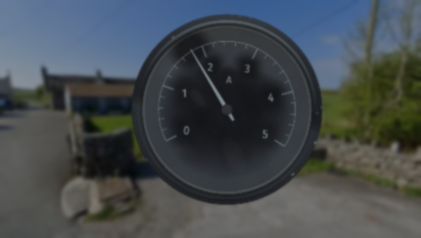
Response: 1.8 A
